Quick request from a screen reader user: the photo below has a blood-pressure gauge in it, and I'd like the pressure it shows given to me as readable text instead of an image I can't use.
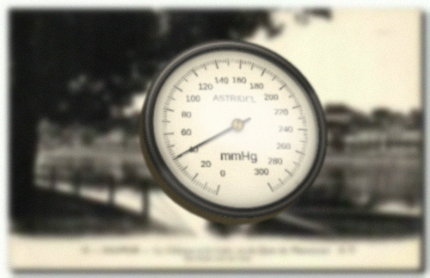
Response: 40 mmHg
